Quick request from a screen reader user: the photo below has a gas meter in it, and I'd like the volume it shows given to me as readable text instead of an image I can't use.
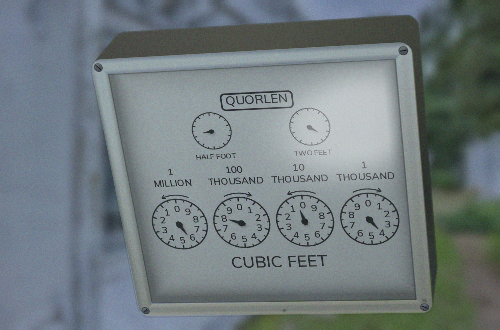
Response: 580400 ft³
